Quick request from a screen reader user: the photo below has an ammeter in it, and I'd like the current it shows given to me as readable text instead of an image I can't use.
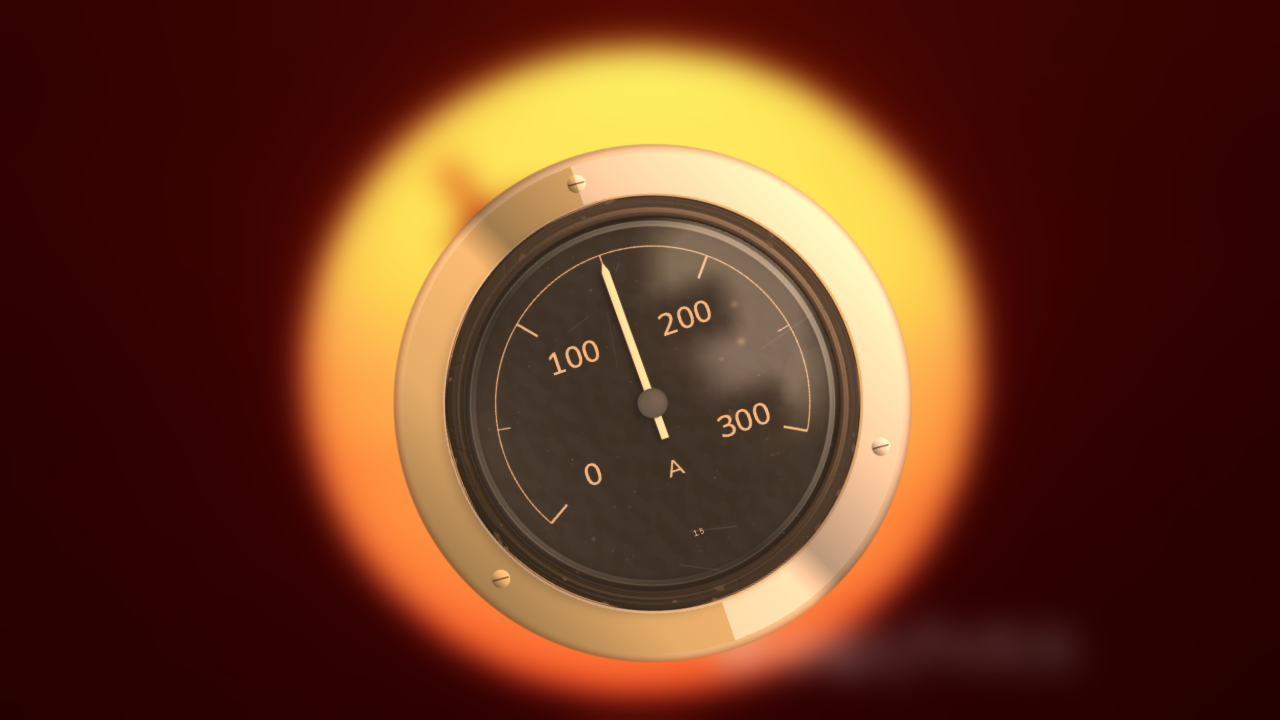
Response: 150 A
